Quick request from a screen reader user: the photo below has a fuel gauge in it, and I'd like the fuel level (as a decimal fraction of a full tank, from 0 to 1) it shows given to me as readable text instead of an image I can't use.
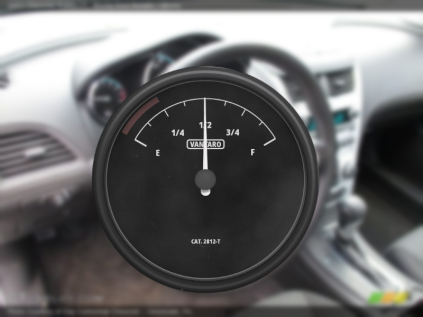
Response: 0.5
